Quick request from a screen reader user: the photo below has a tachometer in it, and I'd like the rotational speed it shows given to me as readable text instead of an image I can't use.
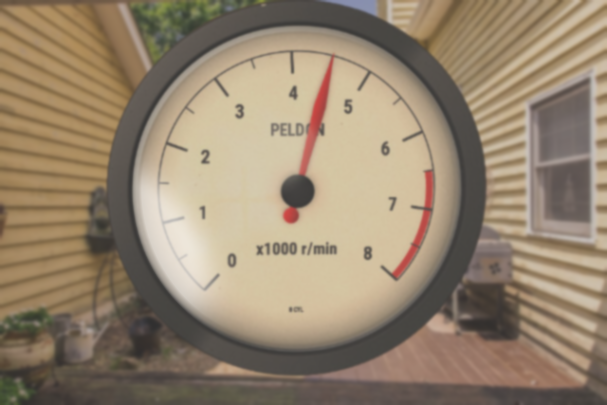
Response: 4500 rpm
